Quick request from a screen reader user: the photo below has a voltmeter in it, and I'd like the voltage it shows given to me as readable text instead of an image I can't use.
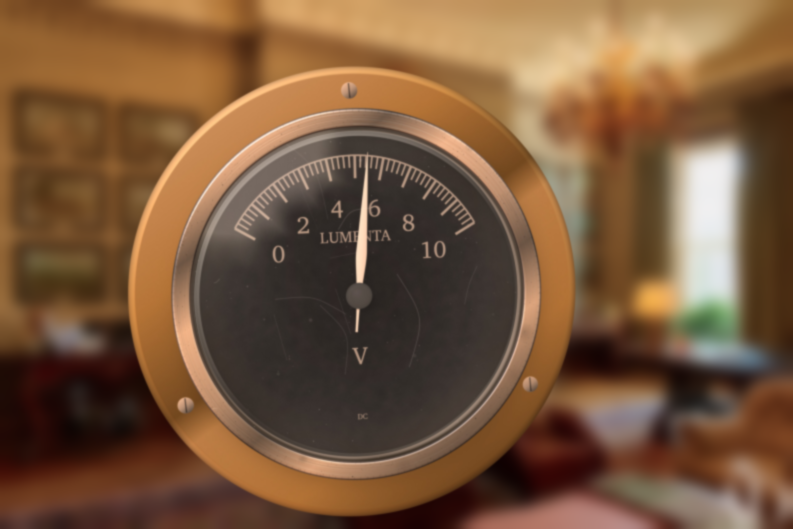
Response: 5.4 V
